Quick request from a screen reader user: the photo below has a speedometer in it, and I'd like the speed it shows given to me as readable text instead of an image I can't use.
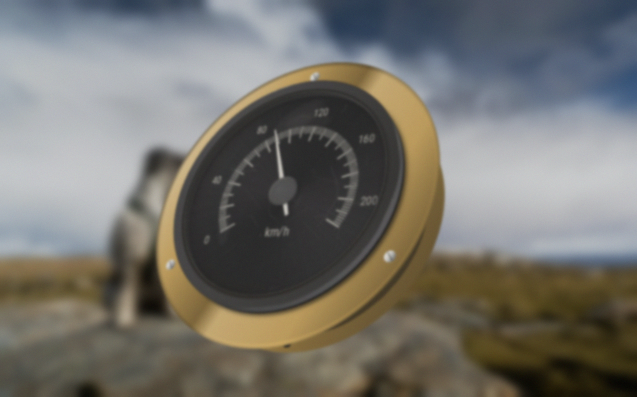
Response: 90 km/h
